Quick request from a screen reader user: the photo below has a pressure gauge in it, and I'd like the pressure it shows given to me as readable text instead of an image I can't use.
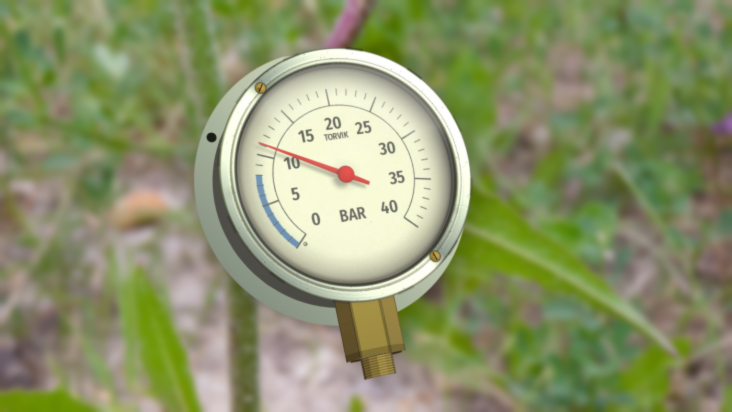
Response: 11 bar
